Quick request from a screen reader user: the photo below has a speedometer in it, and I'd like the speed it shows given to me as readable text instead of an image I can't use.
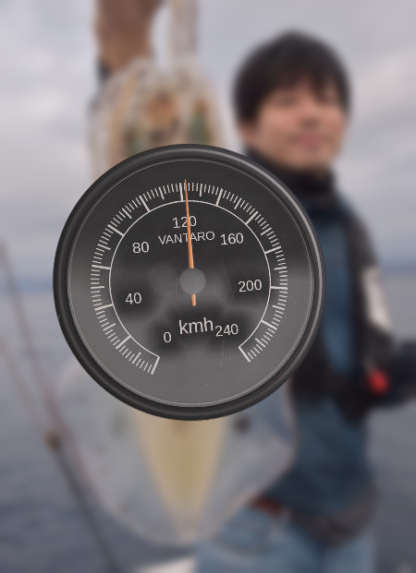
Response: 122 km/h
